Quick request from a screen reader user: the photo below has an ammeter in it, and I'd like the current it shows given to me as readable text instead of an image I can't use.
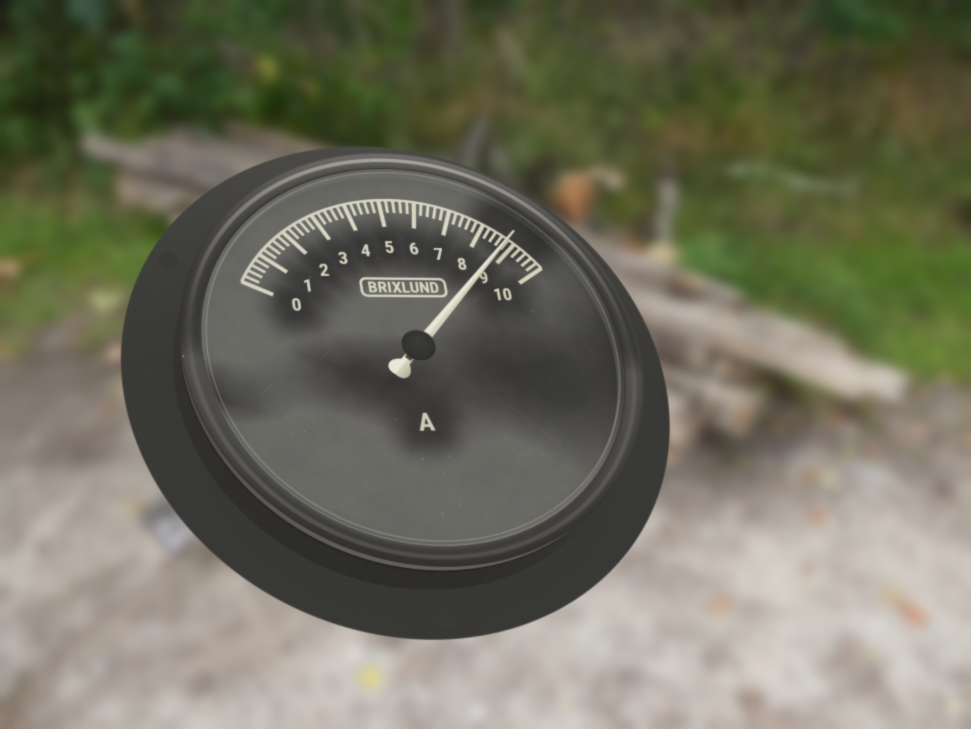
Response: 8.8 A
